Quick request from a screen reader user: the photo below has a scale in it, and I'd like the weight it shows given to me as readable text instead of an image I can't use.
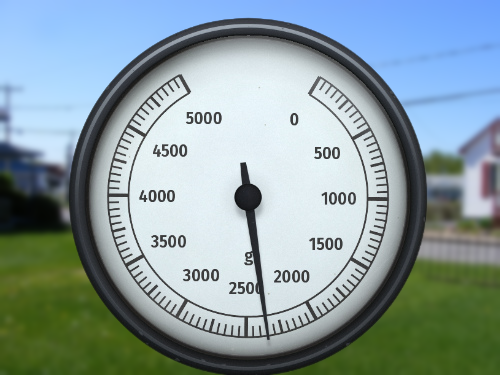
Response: 2350 g
